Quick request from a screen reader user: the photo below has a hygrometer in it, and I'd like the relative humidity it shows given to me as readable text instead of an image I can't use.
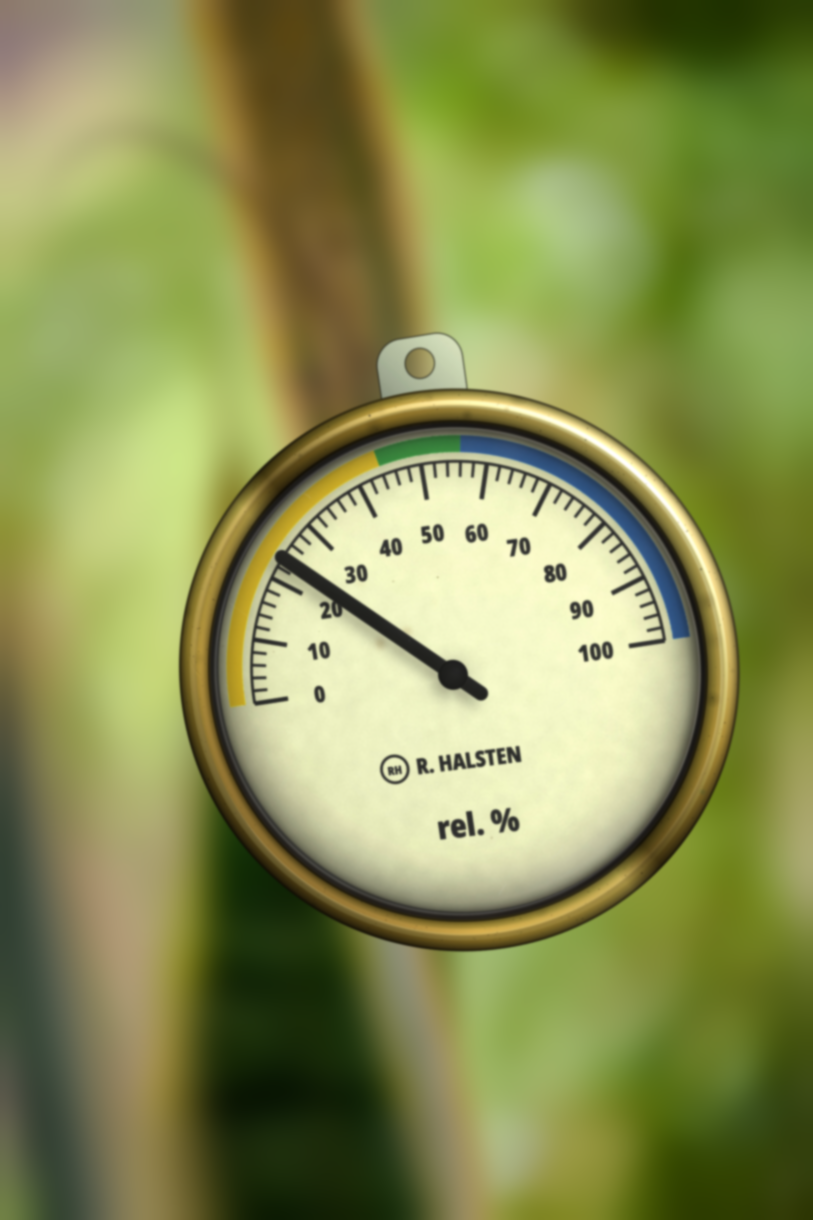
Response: 24 %
